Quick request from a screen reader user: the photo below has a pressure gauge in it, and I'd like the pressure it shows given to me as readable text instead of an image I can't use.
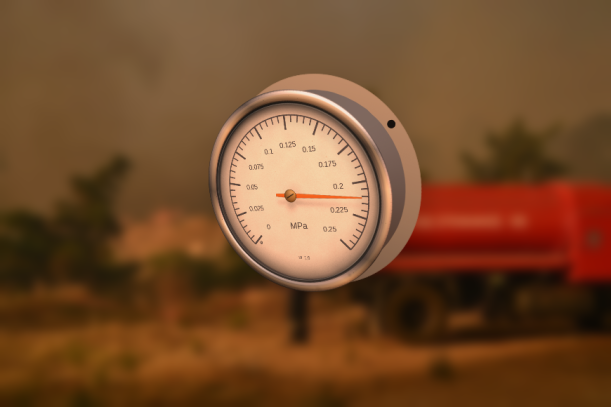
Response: 0.21 MPa
